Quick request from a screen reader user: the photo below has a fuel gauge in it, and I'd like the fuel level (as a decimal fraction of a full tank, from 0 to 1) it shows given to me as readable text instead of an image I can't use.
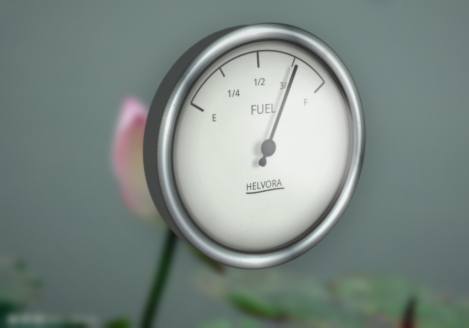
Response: 0.75
